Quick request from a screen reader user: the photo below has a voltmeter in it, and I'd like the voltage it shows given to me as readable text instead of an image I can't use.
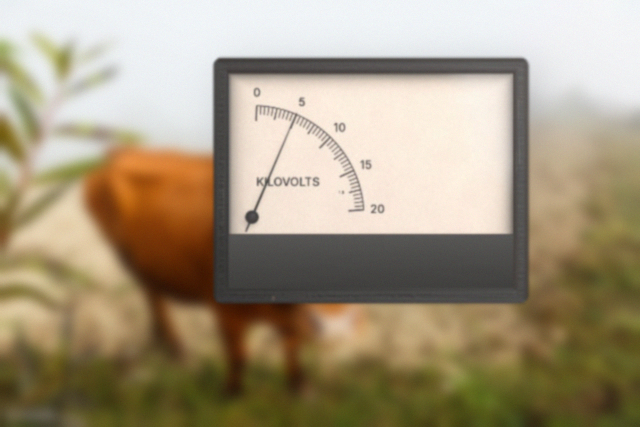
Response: 5 kV
